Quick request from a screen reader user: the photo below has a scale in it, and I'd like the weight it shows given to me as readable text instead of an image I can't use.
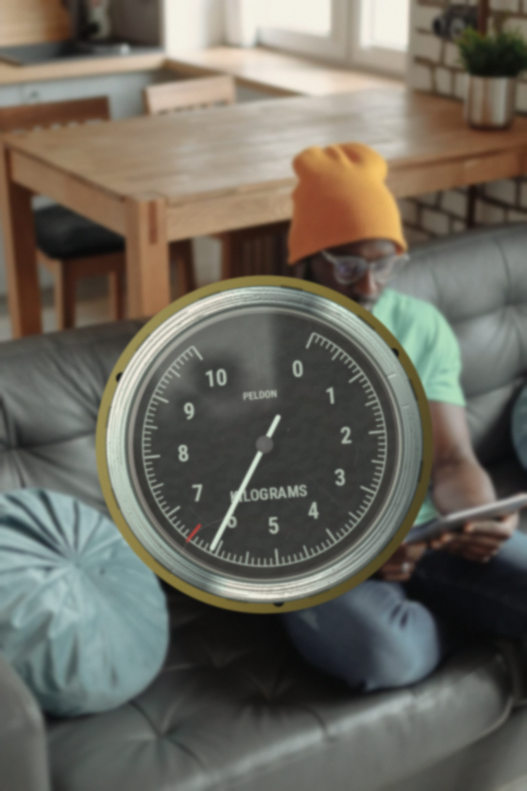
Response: 6.1 kg
